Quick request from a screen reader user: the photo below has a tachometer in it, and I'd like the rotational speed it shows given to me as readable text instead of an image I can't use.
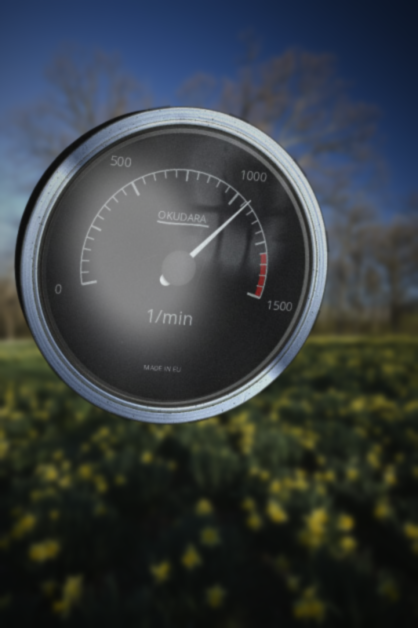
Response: 1050 rpm
